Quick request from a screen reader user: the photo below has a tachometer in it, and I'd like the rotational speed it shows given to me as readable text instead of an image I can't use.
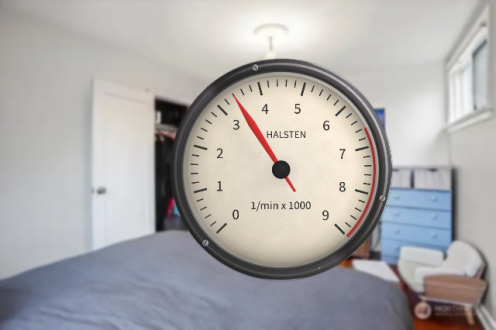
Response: 3400 rpm
